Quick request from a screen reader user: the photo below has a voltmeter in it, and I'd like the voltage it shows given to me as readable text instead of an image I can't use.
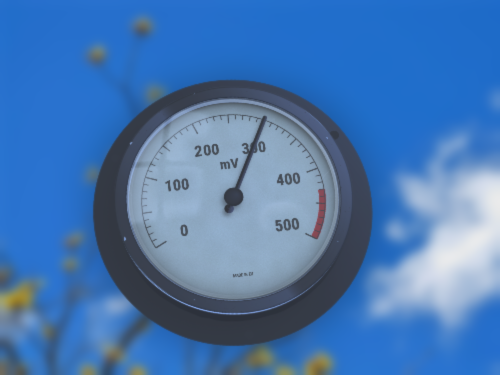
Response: 300 mV
